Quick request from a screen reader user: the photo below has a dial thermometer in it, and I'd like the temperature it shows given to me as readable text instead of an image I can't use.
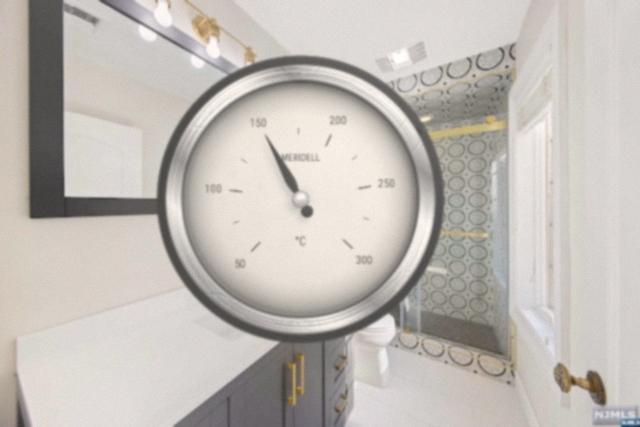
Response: 150 °C
